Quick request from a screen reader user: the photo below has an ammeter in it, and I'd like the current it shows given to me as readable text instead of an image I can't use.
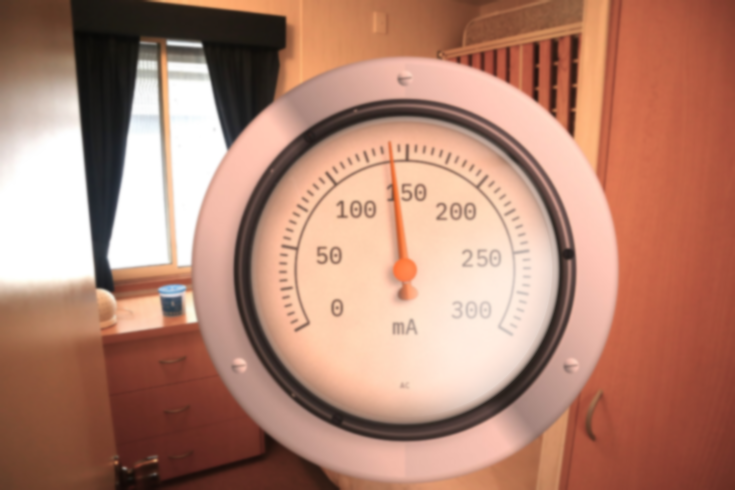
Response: 140 mA
